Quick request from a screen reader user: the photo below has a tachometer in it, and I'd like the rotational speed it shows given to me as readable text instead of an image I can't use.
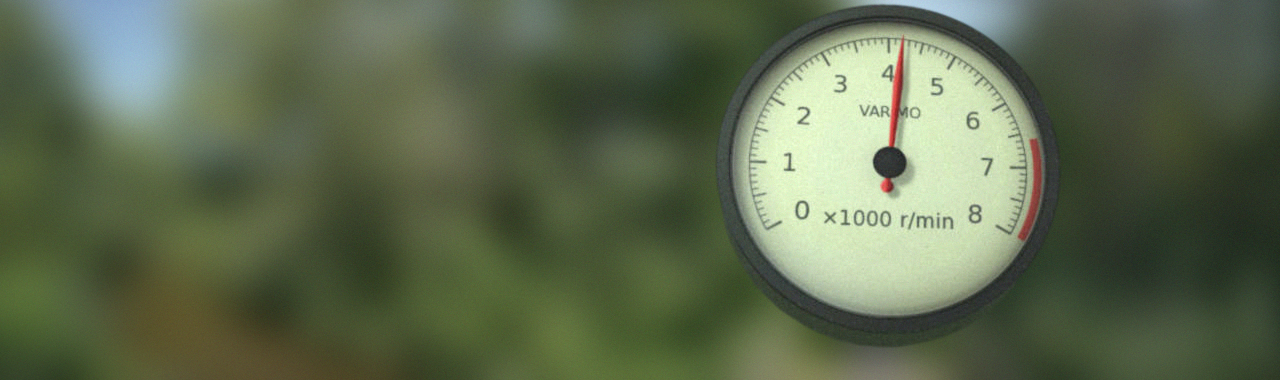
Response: 4200 rpm
